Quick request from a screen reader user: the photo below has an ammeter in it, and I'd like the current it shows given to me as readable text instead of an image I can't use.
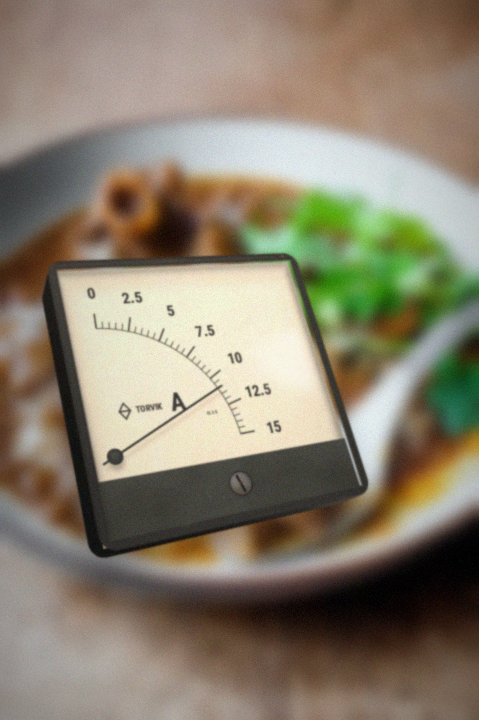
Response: 11 A
